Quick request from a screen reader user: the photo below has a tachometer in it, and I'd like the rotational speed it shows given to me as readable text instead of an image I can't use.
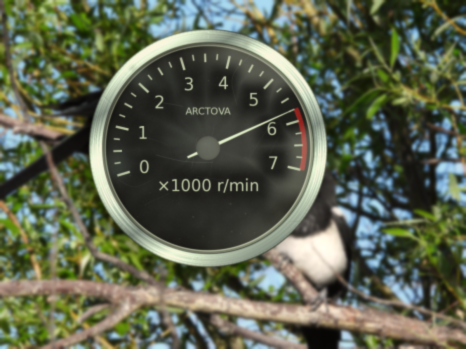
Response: 5750 rpm
